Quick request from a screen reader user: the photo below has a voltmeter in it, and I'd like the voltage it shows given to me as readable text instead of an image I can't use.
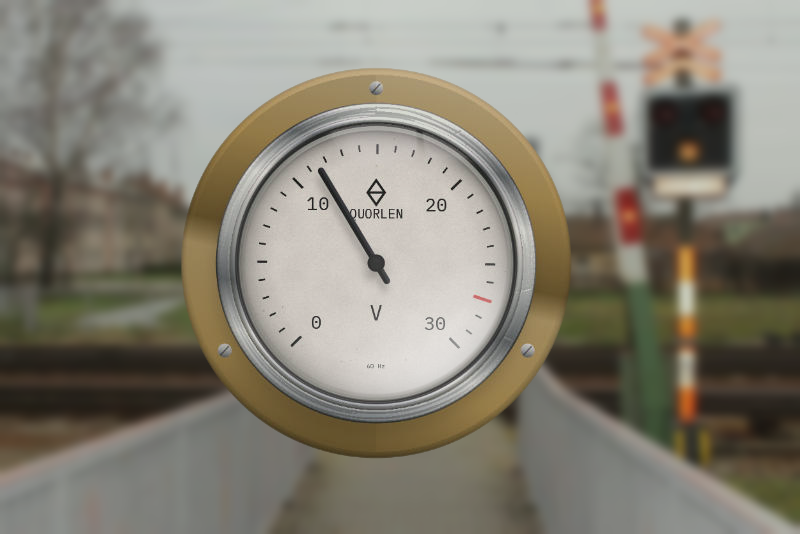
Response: 11.5 V
